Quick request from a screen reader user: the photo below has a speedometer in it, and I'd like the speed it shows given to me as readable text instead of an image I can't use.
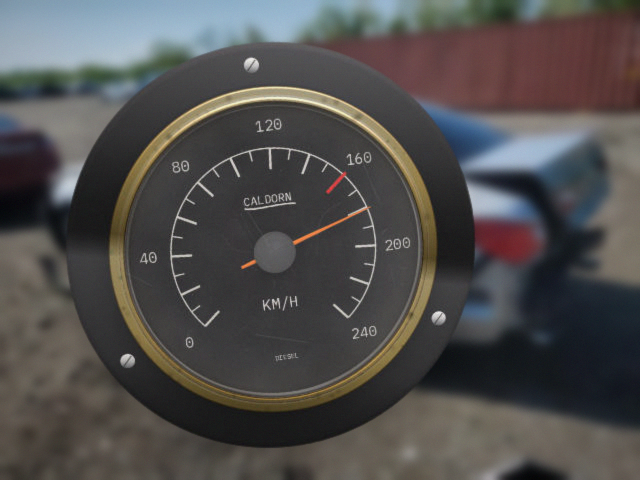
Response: 180 km/h
